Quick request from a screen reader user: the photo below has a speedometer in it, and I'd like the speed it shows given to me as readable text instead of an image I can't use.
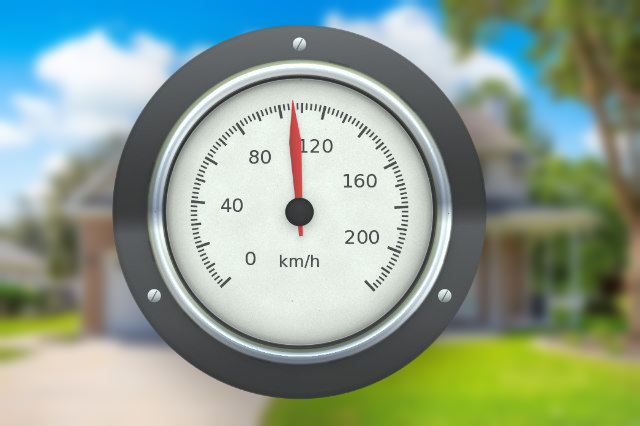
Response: 106 km/h
